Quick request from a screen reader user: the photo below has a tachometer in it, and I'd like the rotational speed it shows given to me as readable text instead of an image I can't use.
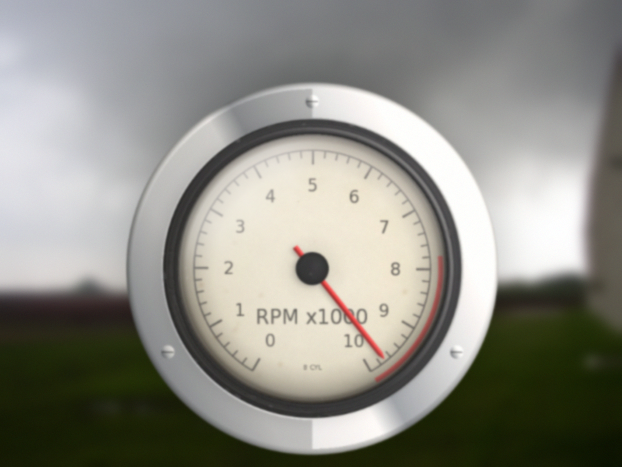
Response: 9700 rpm
